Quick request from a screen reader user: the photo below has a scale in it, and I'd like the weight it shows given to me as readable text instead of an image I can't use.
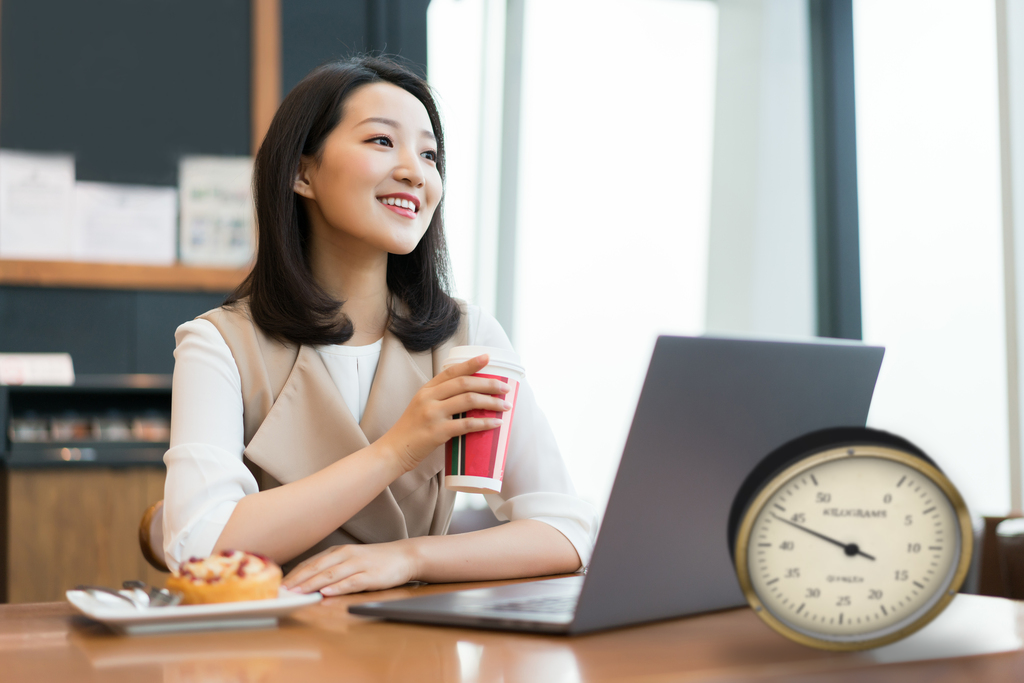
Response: 44 kg
